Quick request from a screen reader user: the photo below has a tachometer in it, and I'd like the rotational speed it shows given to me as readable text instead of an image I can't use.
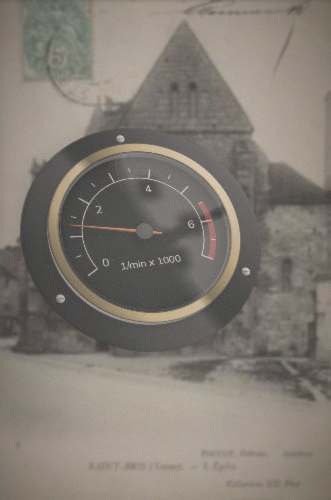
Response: 1250 rpm
